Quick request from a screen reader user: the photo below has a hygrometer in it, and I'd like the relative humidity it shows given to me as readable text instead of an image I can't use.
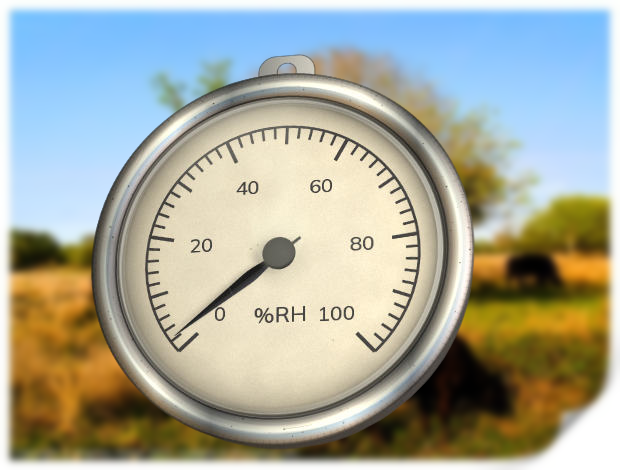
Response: 2 %
